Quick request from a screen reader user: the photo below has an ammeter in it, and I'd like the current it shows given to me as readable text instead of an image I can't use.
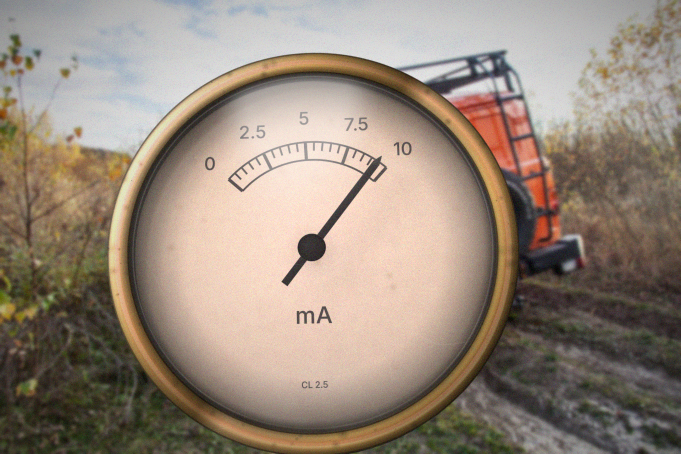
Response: 9.5 mA
